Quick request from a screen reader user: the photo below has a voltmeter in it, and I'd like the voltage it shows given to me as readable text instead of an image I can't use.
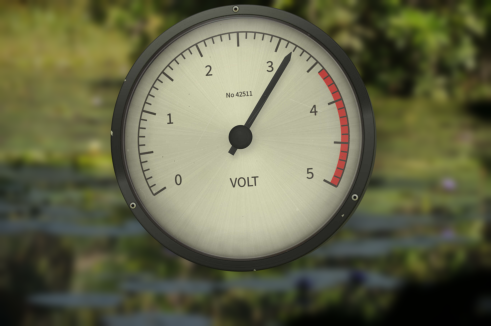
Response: 3.2 V
